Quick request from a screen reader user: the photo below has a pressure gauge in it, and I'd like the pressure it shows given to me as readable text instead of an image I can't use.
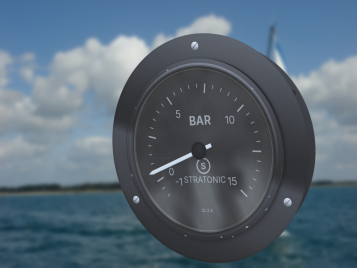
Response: 0.5 bar
